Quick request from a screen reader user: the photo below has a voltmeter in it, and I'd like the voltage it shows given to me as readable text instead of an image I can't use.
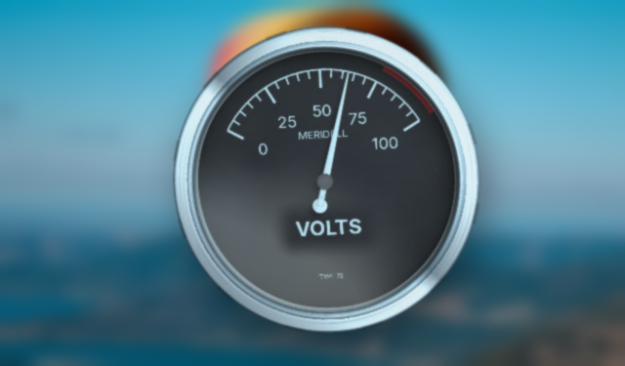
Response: 62.5 V
